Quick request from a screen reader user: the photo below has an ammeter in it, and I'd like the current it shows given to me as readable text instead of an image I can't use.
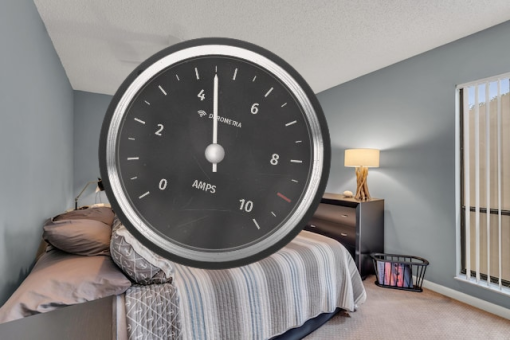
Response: 4.5 A
